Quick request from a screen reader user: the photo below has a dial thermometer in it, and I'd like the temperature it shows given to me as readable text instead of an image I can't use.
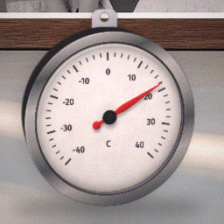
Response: 18 °C
